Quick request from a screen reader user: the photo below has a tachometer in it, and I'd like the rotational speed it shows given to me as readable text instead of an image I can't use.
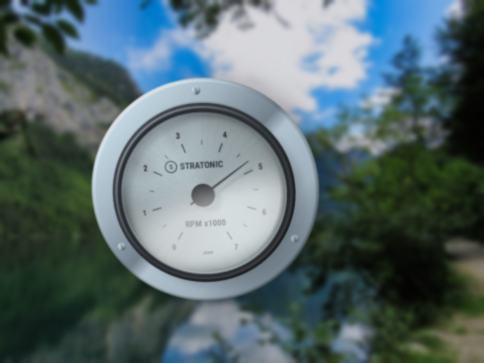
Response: 4750 rpm
